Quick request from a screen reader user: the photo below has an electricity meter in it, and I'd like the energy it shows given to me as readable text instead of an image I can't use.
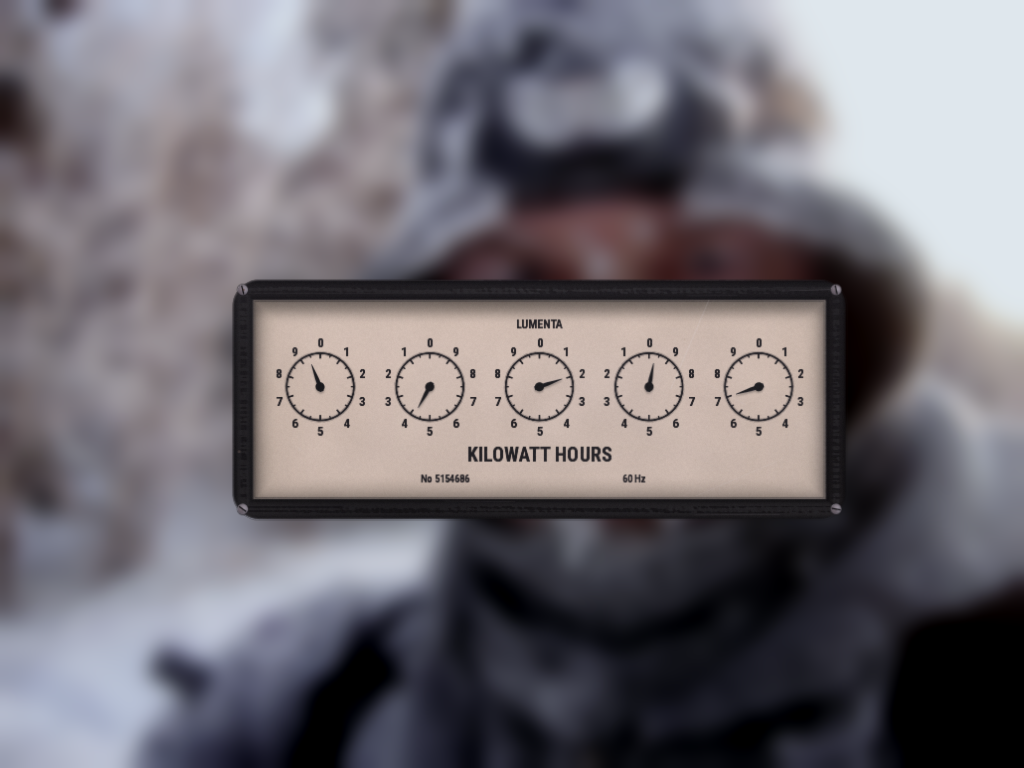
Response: 94197 kWh
